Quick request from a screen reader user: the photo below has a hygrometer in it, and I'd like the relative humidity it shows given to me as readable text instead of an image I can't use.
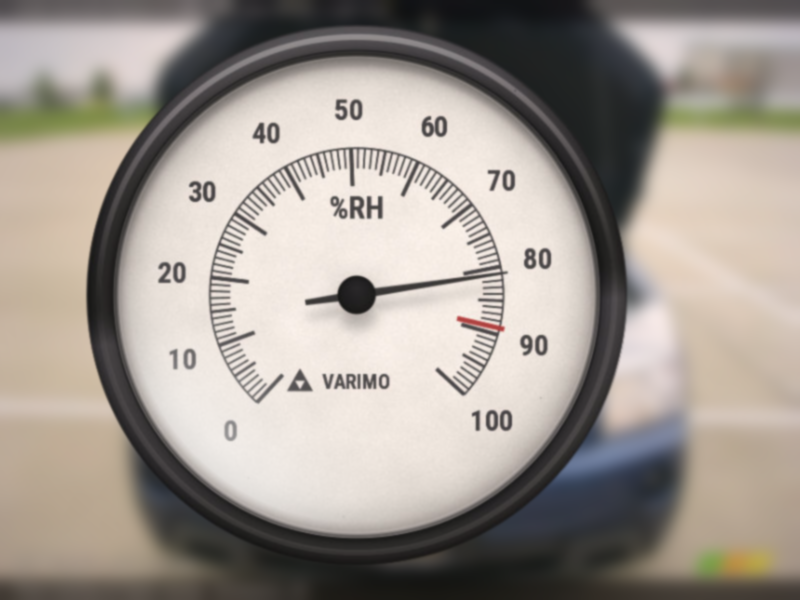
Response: 81 %
